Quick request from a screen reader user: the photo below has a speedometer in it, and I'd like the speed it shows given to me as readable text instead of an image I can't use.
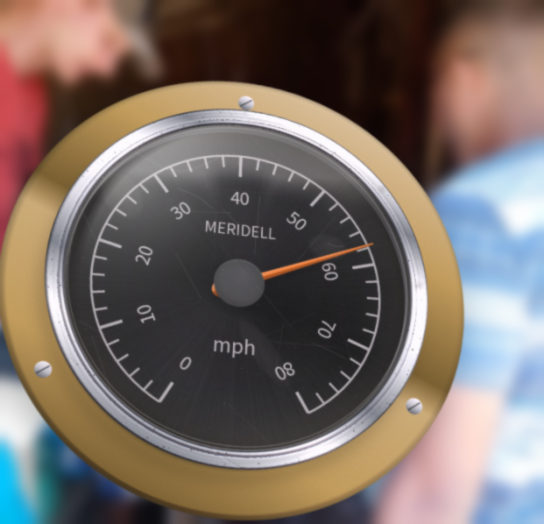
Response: 58 mph
